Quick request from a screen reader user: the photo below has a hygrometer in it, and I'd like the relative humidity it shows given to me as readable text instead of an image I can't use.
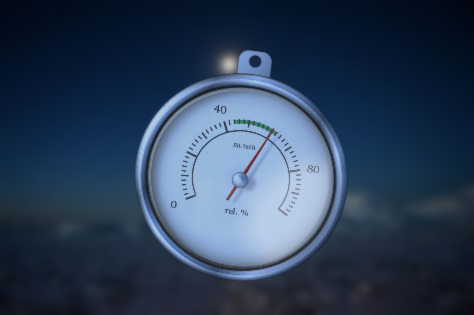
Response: 60 %
